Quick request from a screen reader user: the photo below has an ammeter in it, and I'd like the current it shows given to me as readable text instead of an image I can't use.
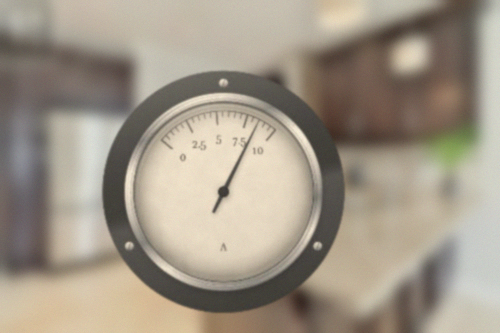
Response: 8.5 A
